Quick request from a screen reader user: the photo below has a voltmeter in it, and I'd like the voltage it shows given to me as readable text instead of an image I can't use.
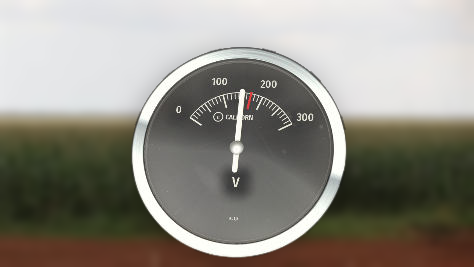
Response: 150 V
